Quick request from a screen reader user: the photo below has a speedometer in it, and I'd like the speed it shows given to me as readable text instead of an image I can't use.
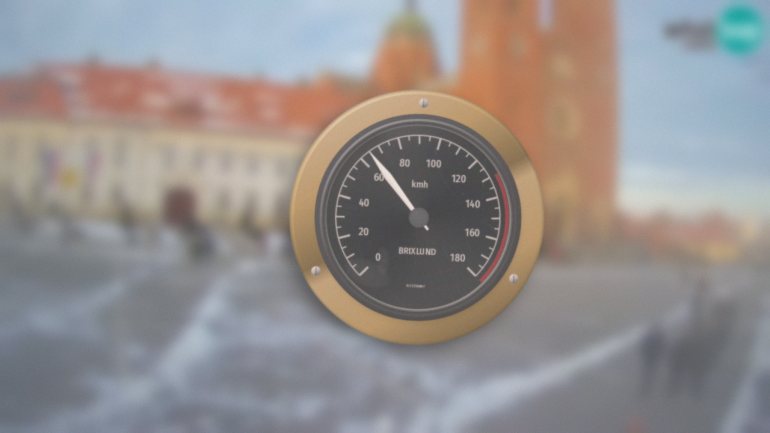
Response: 65 km/h
